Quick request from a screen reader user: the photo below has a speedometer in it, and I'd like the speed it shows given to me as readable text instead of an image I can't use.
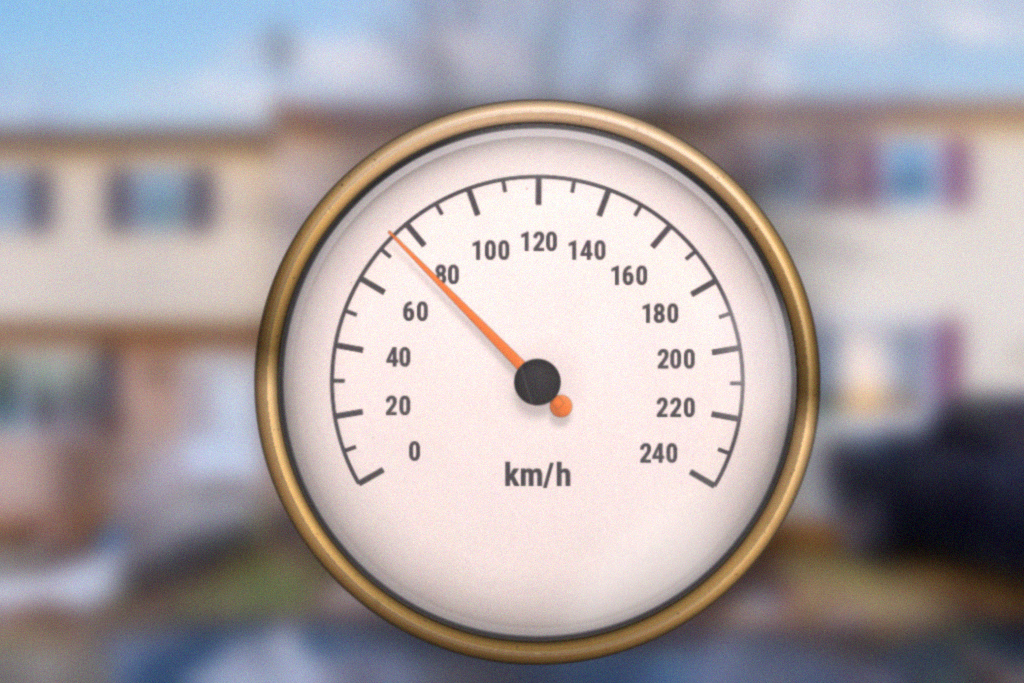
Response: 75 km/h
